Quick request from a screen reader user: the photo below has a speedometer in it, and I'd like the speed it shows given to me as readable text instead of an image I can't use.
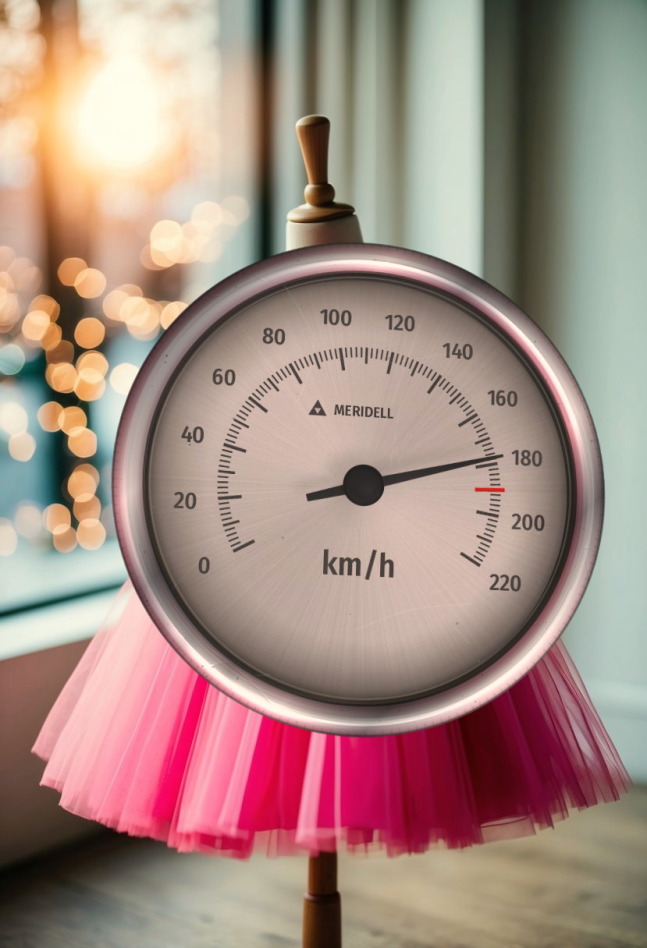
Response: 178 km/h
